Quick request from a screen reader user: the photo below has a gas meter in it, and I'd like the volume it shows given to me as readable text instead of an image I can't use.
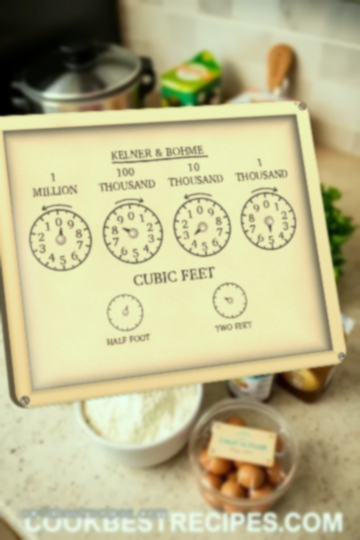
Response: 983500 ft³
